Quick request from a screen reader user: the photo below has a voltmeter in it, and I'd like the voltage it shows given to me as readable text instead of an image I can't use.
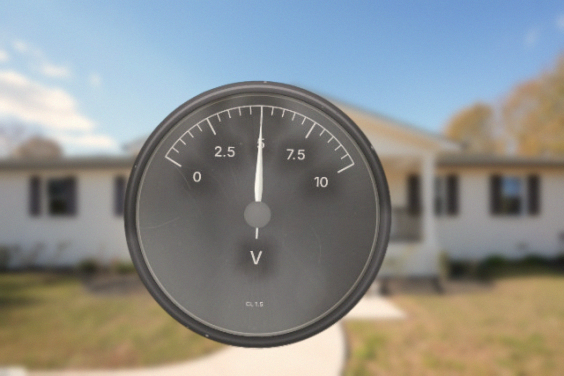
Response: 5 V
